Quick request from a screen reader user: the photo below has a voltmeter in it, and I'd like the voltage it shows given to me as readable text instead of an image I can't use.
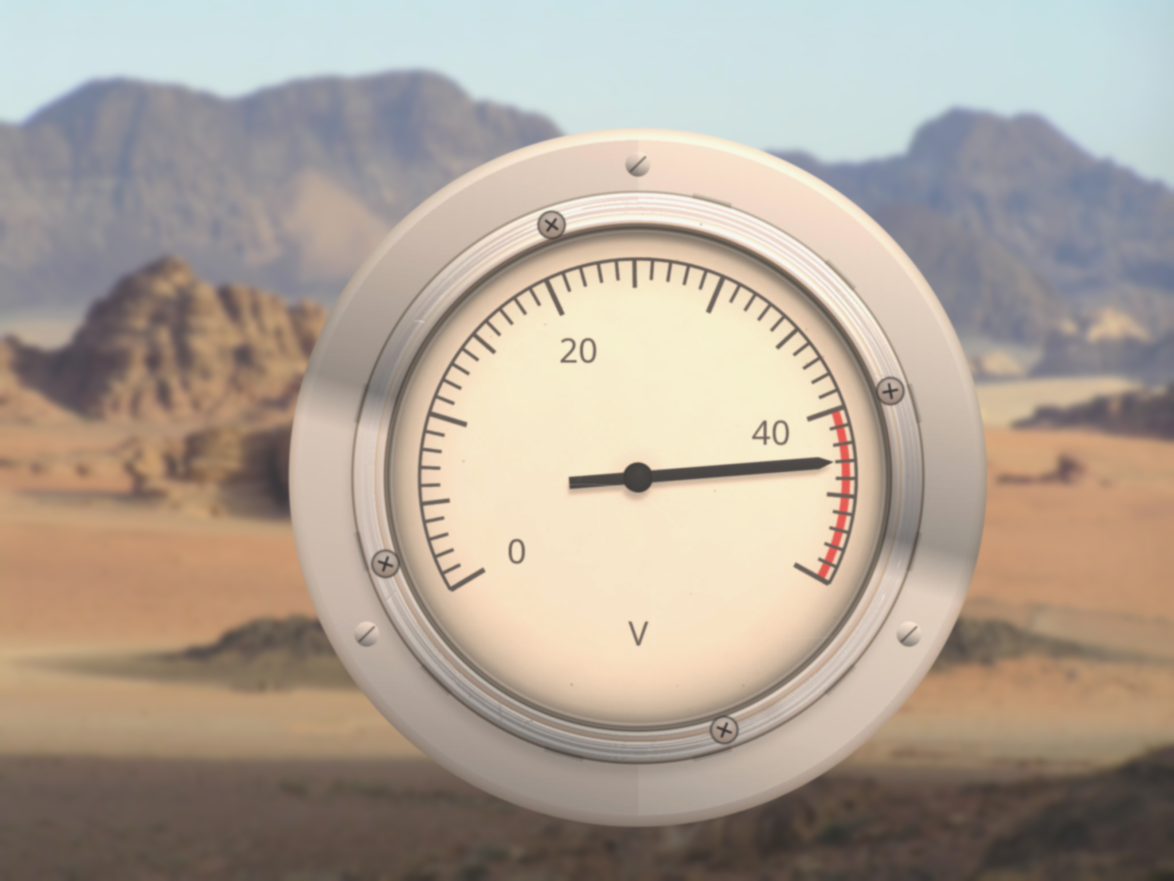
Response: 43 V
